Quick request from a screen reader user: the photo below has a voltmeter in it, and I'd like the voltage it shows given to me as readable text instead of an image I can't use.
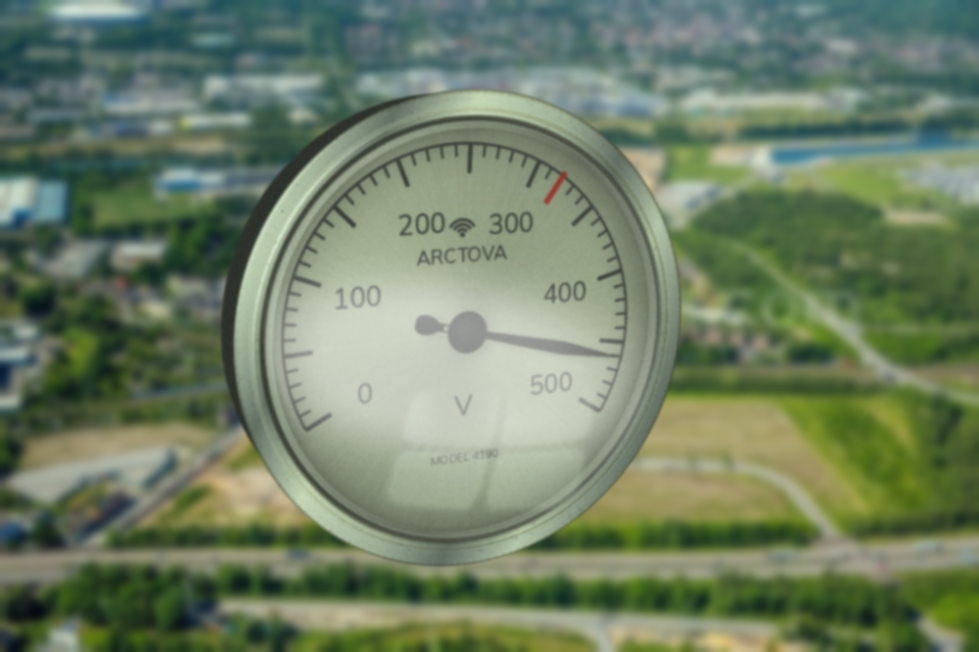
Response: 460 V
